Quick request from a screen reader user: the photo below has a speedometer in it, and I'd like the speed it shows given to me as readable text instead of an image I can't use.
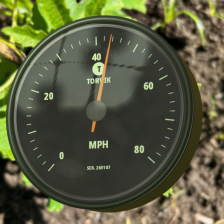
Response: 44 mph
